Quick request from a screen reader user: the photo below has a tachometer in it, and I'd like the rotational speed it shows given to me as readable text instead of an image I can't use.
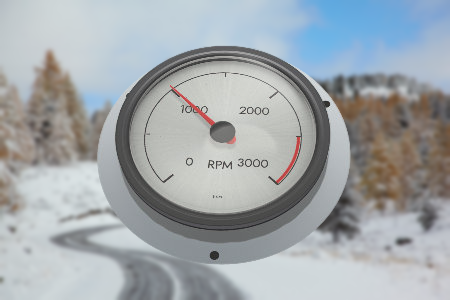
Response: 1000 rpm
